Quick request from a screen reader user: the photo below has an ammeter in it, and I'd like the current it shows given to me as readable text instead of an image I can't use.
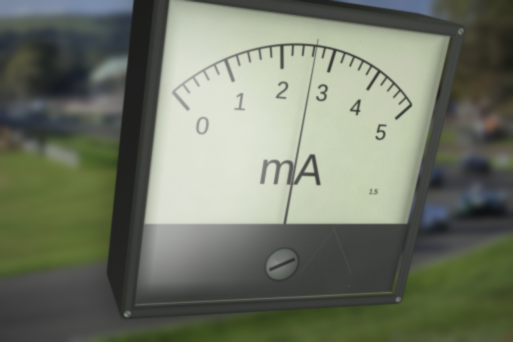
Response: 2.6 mA
